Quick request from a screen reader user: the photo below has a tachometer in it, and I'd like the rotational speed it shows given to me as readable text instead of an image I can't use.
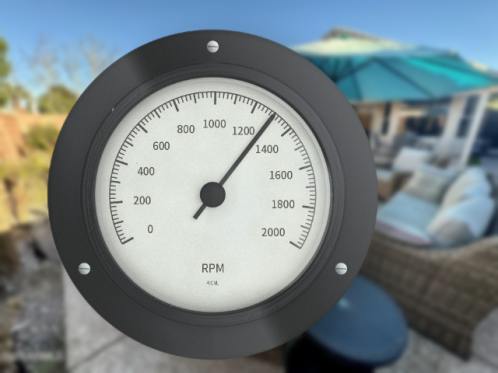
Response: 1300 rpm
